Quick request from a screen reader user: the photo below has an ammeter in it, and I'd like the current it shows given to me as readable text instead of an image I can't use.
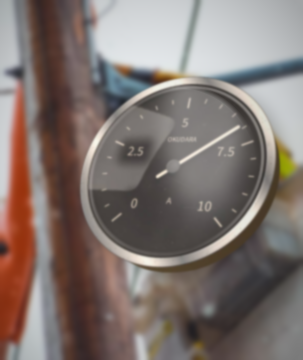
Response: 7 A
